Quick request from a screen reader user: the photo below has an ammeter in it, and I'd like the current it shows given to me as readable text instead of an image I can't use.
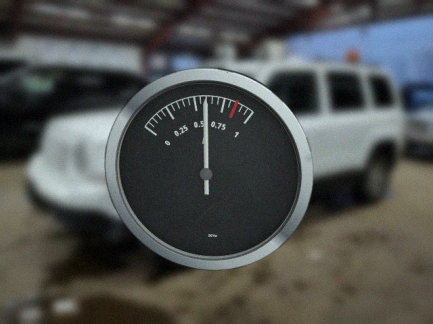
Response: 0.6 A
